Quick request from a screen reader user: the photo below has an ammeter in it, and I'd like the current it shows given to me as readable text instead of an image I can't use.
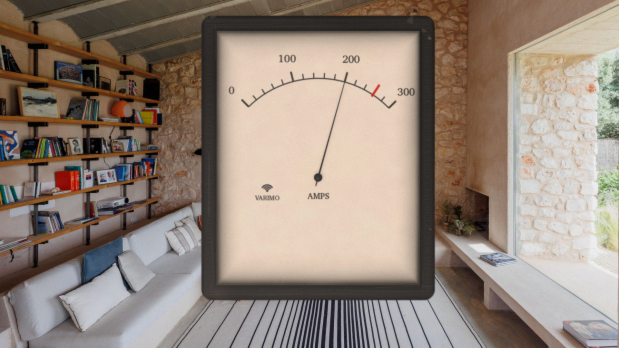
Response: 200 A
